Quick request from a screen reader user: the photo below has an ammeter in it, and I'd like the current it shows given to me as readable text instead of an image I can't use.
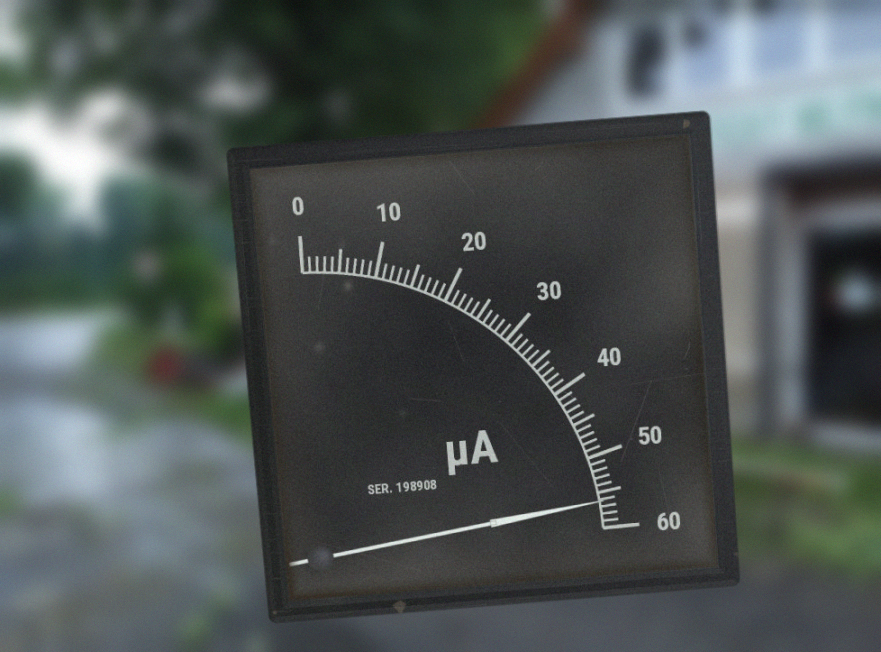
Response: 56 µA
